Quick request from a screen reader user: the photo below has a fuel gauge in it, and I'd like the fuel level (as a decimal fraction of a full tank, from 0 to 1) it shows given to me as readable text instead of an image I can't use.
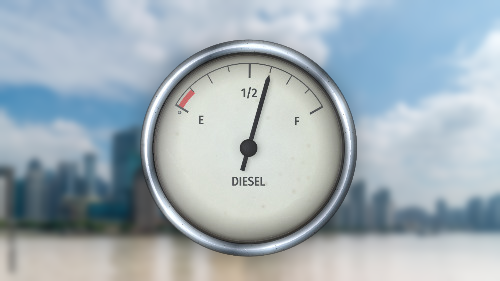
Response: 0.625
